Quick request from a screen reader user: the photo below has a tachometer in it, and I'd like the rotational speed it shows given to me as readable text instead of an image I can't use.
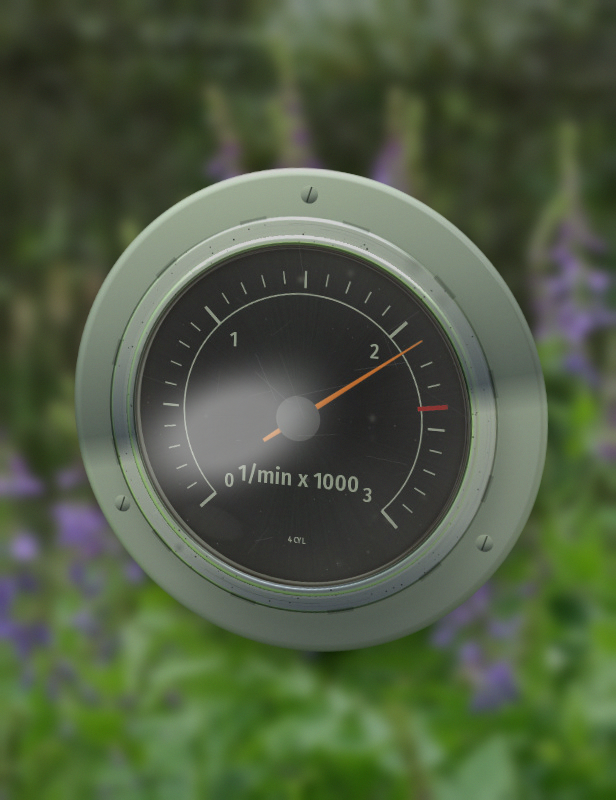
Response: 2100 rpm
